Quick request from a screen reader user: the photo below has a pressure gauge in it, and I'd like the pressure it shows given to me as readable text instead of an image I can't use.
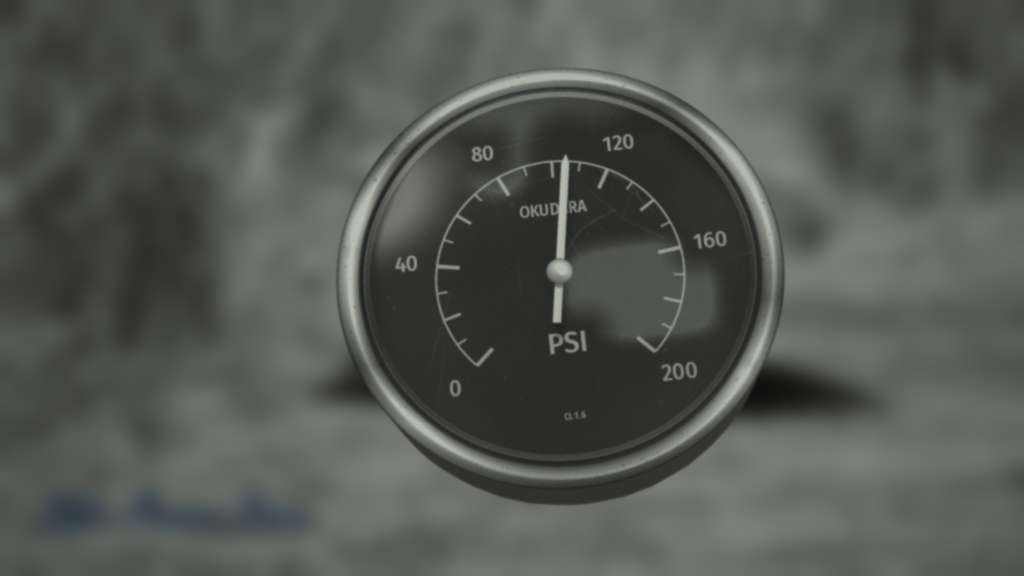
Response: 105 psi
